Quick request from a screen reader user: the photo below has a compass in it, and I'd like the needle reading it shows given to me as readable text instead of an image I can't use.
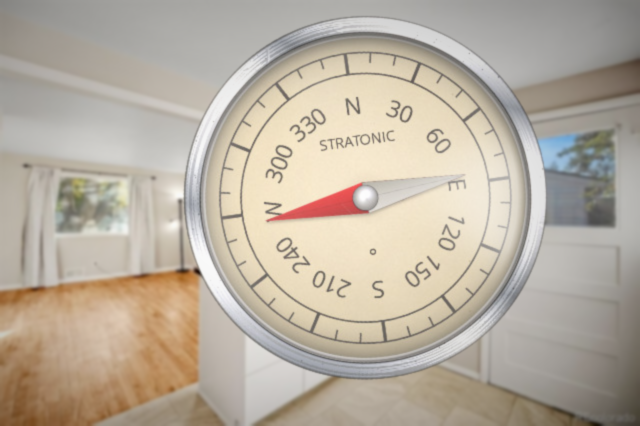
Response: 265 °
